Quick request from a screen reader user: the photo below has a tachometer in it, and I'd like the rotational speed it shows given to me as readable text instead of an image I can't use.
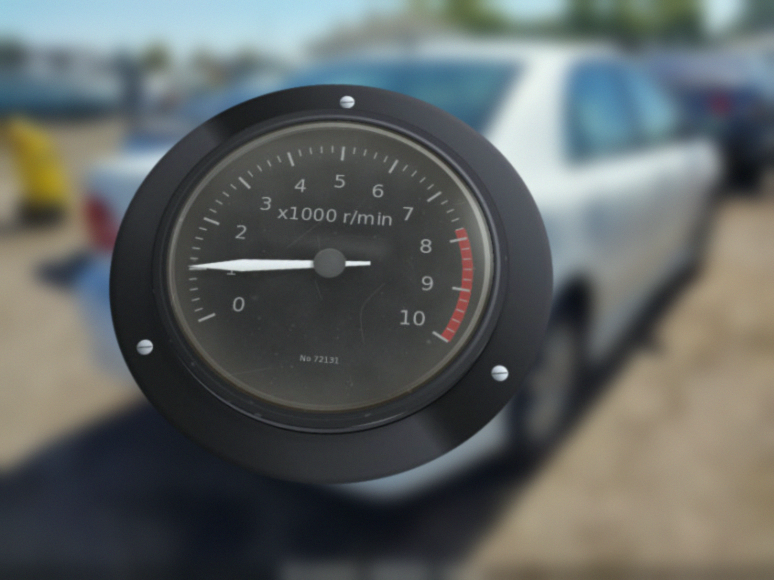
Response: 1000 rpm
